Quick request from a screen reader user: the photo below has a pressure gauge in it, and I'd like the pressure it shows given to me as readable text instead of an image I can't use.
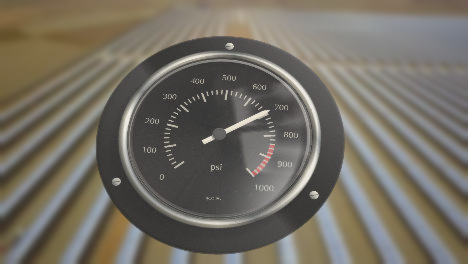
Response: 700 psi
